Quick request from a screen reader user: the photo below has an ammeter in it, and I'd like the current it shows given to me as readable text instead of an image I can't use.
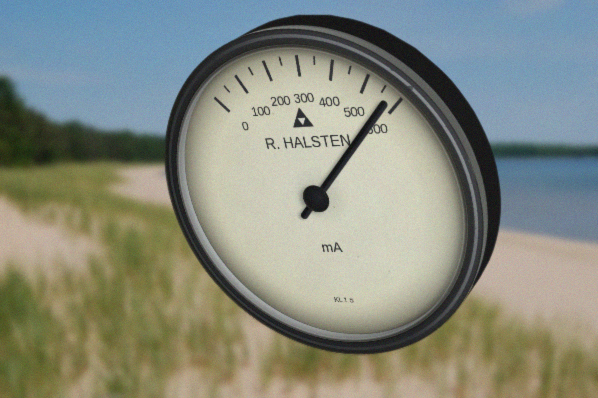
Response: 575 mA
